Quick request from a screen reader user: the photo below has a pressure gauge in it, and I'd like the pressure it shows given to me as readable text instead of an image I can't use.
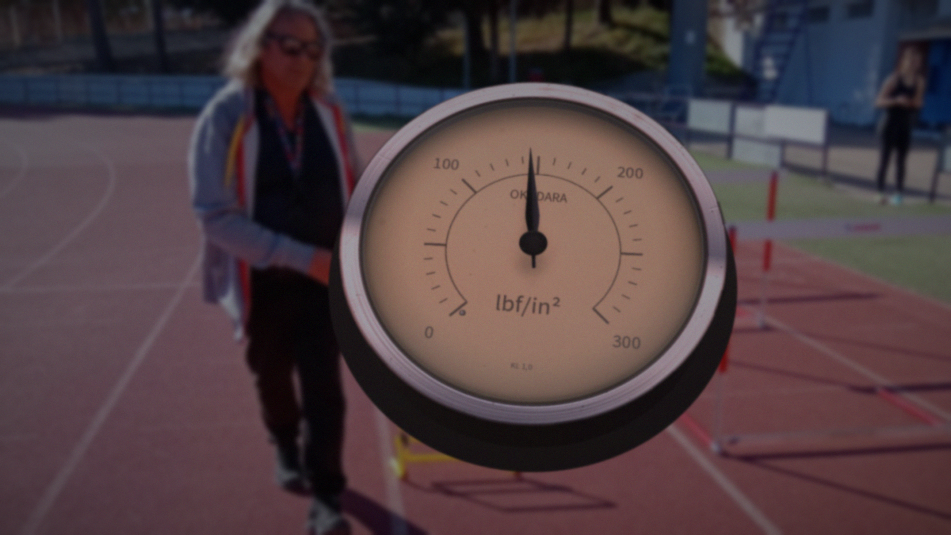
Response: 145 psi
